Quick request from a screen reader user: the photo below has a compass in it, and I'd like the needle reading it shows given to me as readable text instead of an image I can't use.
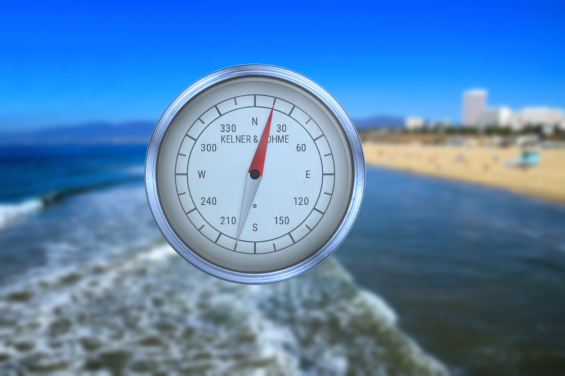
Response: 15 °
